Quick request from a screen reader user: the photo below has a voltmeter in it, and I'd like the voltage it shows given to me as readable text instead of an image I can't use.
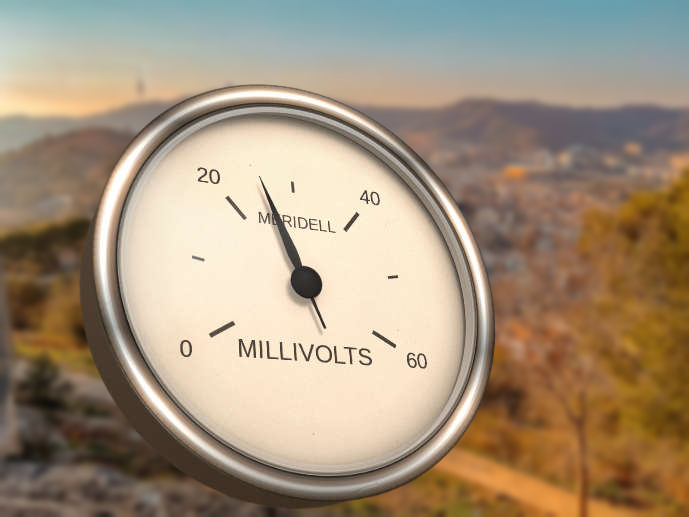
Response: 25 mV
